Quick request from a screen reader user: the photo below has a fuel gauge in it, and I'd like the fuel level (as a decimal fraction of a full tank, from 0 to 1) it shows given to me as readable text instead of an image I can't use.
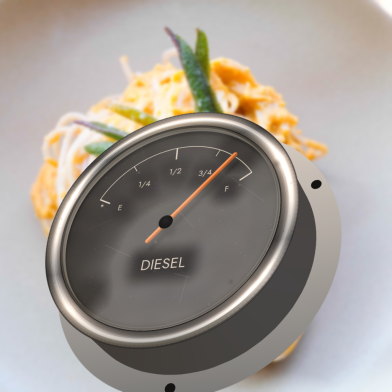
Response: 0.875
